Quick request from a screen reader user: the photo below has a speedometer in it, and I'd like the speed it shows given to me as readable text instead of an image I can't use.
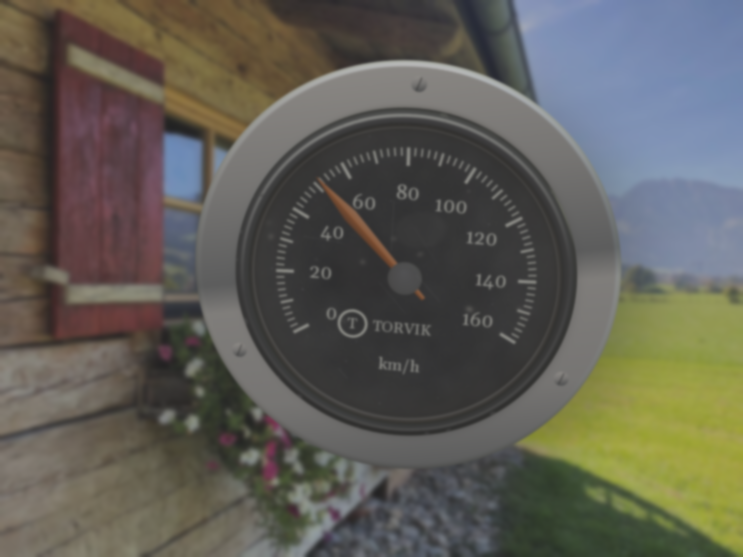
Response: 52 km/h
